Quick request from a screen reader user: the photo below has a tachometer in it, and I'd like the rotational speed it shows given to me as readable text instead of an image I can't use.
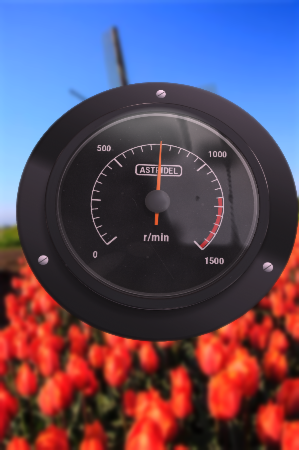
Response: 750 rpm
